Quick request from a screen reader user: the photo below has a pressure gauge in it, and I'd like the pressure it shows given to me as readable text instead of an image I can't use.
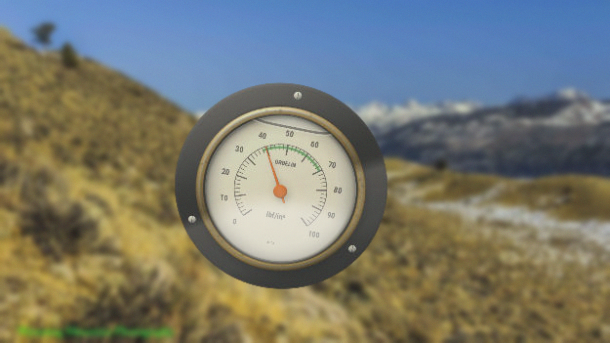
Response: 40 psi
